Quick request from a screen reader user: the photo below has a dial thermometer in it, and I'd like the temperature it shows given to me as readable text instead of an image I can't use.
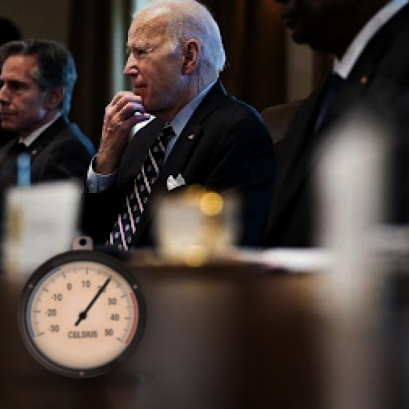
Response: 20 °C
